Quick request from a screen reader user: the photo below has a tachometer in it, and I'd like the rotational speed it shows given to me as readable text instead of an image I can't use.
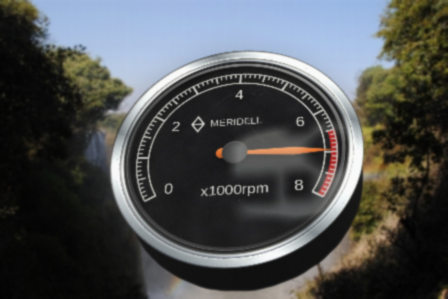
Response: 7000 rpm
